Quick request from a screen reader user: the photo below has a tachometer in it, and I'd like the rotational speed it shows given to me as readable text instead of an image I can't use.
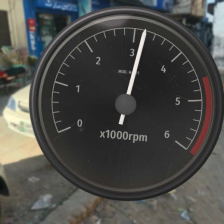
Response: 3200 rpm
